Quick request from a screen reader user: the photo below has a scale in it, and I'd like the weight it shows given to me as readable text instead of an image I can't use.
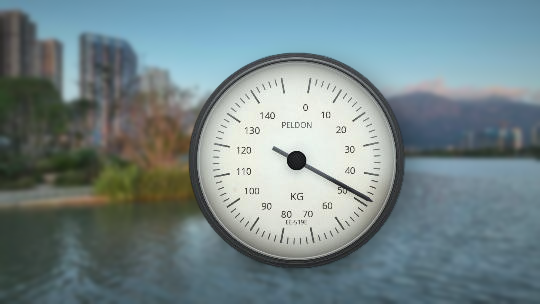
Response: 48 kg
